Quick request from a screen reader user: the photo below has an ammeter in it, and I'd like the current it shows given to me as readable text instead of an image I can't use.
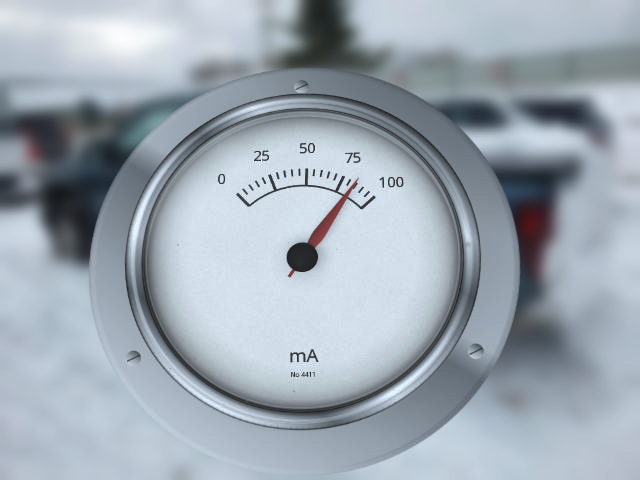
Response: 85 mA
